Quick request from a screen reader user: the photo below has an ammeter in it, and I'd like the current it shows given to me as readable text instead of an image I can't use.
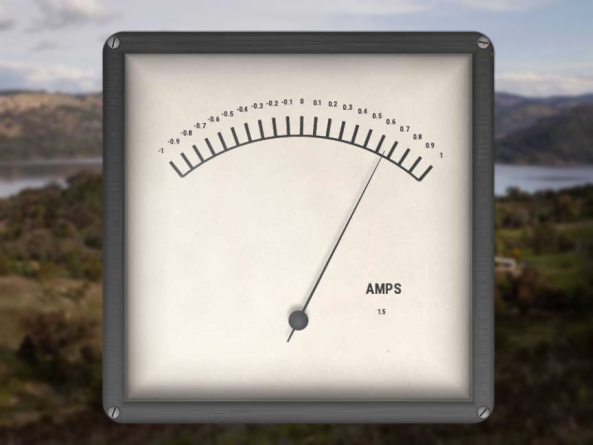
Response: 0.65 A
